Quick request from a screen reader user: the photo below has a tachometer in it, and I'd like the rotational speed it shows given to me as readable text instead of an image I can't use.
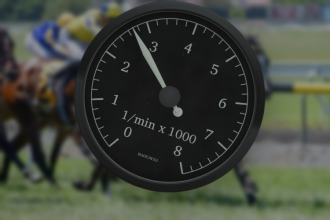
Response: 2700 rpm
